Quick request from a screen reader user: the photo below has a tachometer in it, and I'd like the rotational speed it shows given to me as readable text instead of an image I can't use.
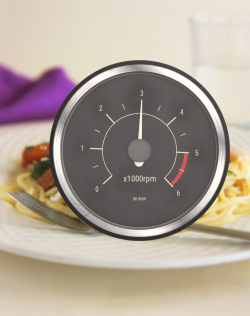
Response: 3000 rpm
